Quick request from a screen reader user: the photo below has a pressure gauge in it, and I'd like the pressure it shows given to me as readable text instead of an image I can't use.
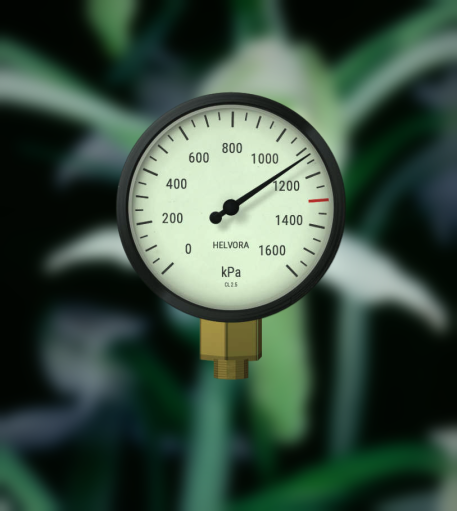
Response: 1125 kPa
